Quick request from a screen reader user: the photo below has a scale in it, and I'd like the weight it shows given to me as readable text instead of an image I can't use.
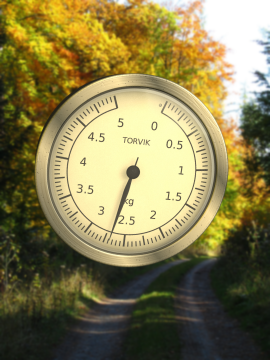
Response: 2.7 kg
